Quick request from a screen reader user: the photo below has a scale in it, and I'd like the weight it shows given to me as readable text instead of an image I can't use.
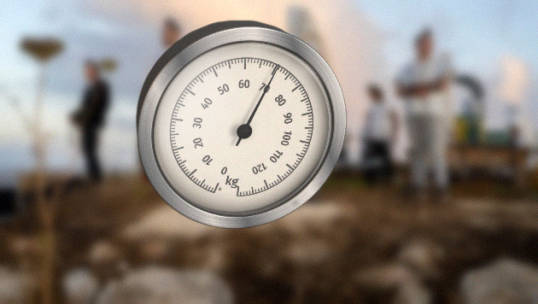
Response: 70 kg
